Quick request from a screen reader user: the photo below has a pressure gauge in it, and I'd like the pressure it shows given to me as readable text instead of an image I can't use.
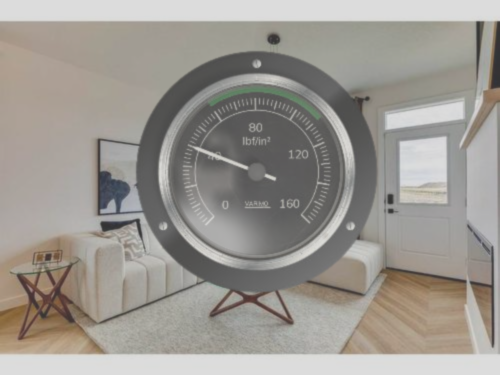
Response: 40 psi
